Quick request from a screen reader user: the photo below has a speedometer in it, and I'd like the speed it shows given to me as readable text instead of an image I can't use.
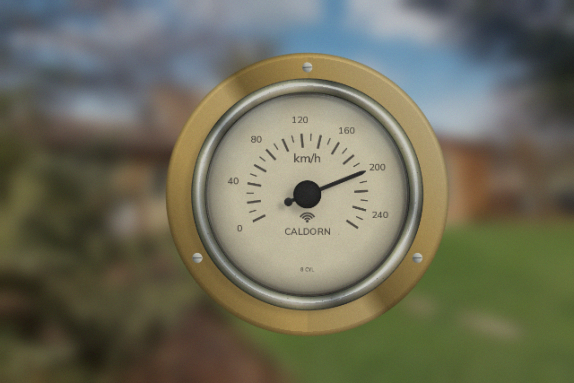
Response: 200 km/h
